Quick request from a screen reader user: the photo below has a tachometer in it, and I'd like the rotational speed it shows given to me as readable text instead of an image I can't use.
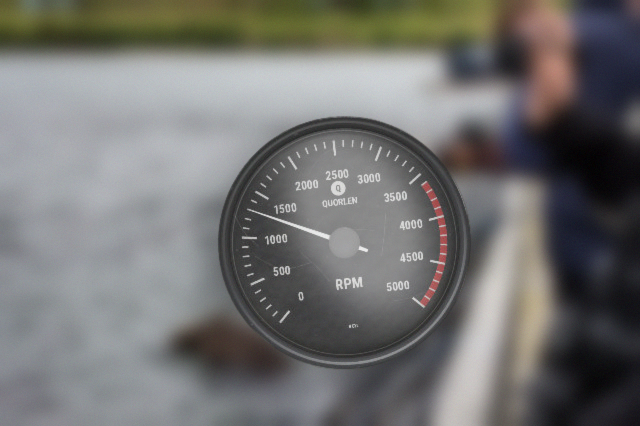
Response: 1300 rpm
